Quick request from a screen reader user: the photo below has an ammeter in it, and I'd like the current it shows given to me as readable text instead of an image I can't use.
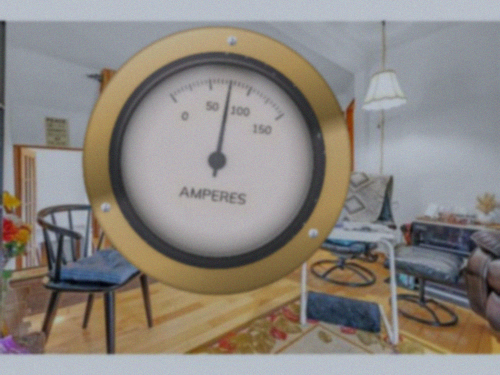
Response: 75 A
